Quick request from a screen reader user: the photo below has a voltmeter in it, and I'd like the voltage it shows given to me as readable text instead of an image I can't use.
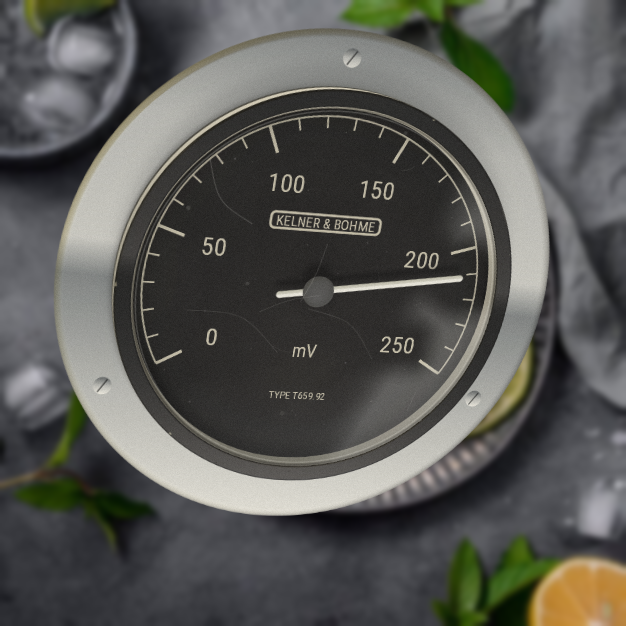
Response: 210 mV
